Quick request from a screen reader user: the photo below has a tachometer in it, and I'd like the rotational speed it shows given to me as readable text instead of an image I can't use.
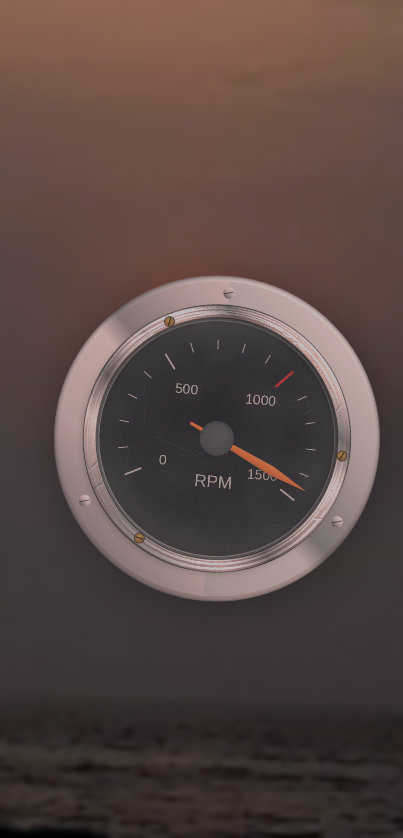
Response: 1450 rpm
